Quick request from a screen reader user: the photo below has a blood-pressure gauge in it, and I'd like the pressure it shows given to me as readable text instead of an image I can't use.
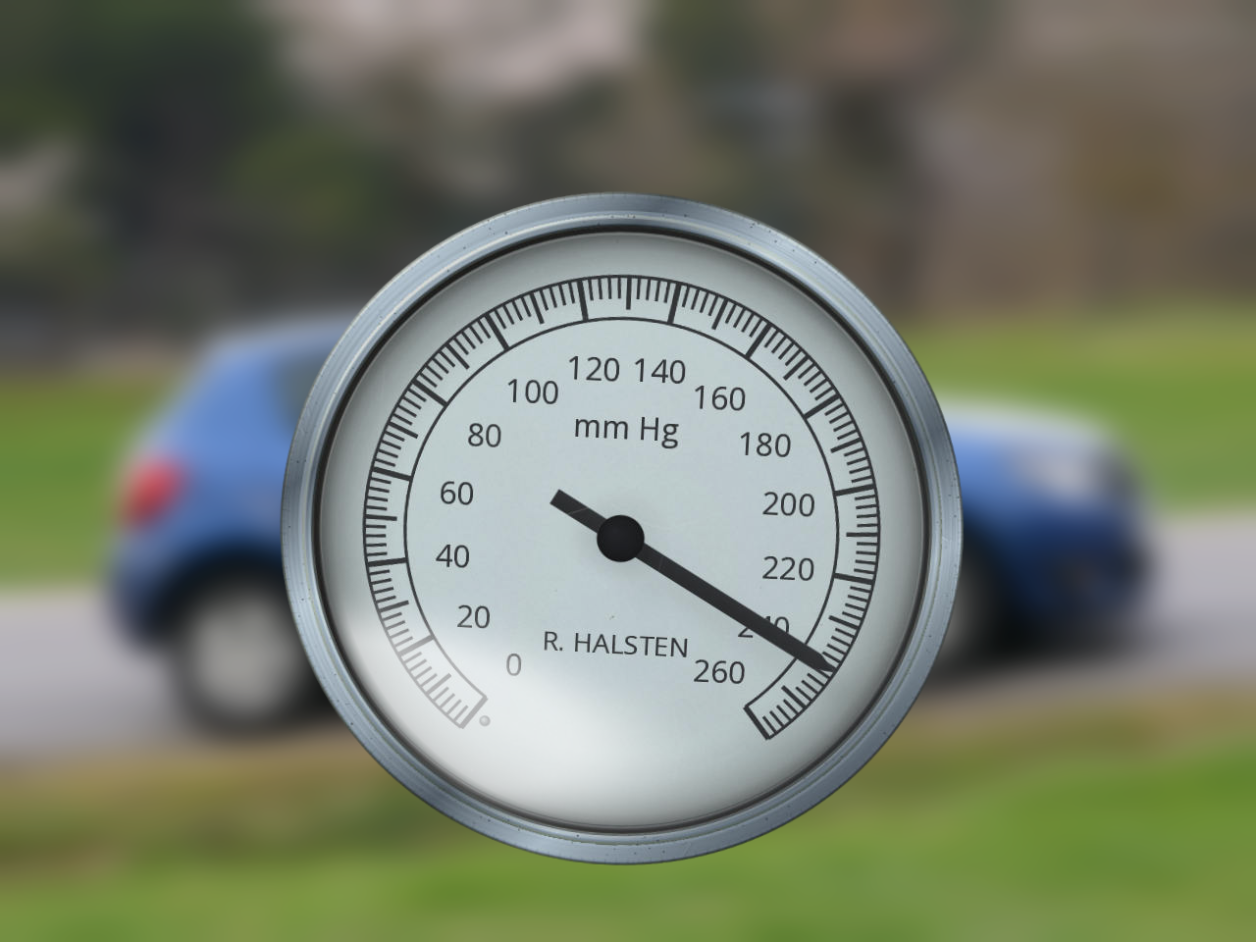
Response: 240 mmHg
